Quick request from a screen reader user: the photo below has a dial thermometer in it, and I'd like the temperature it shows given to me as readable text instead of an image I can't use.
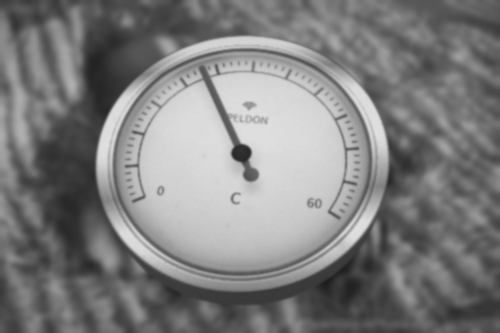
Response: 23 °C
